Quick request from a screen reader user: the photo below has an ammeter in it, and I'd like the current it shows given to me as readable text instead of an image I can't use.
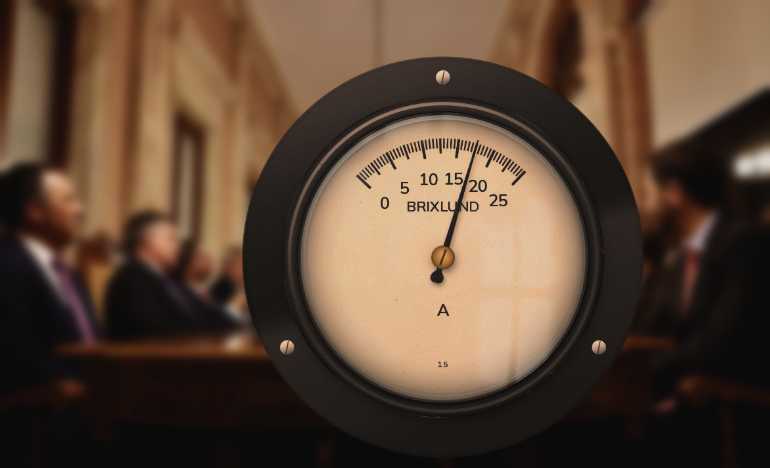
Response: 17.5 A
